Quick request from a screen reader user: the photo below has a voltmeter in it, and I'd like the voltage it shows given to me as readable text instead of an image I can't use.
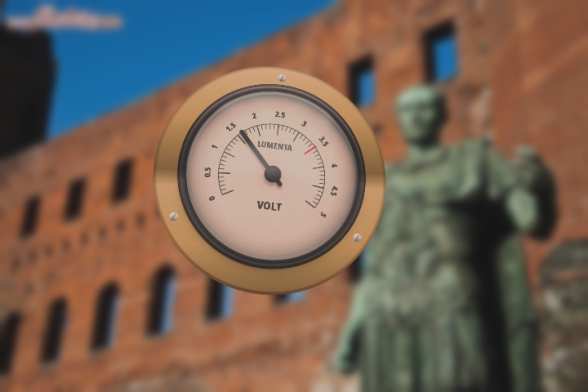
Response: 1.6 V
